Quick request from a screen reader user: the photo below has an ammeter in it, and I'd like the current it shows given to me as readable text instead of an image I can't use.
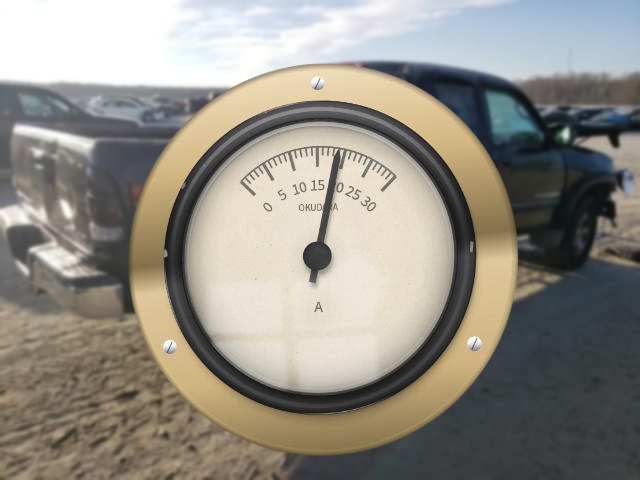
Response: 19 A
